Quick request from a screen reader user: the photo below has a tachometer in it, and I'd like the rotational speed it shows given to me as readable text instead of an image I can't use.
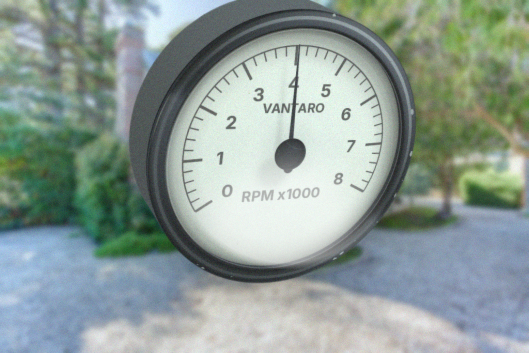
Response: 4000 rpm
